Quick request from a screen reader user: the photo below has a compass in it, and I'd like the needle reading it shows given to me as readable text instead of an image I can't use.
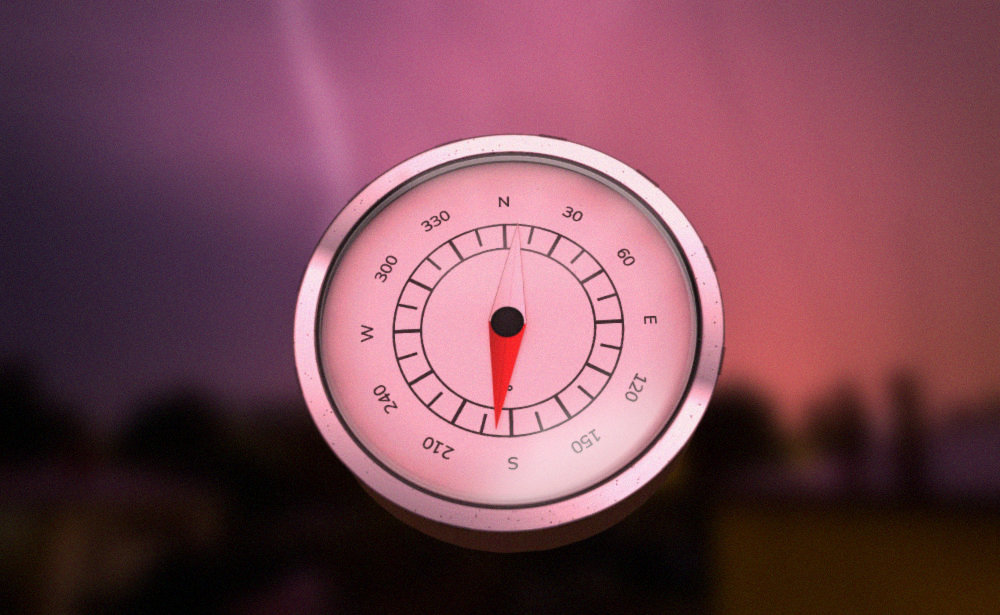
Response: 187.5 °
